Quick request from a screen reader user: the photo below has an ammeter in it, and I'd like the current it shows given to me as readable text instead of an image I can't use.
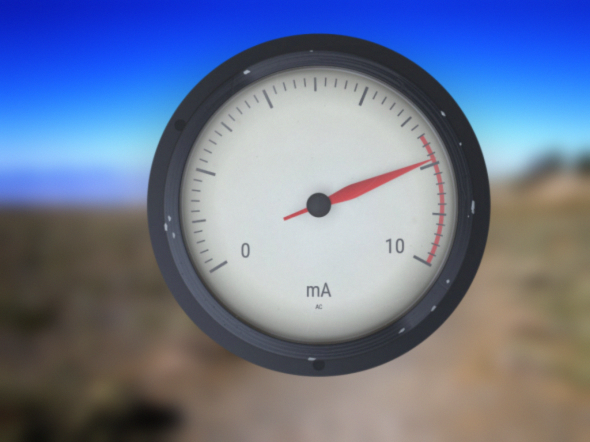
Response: 7.9 mA
